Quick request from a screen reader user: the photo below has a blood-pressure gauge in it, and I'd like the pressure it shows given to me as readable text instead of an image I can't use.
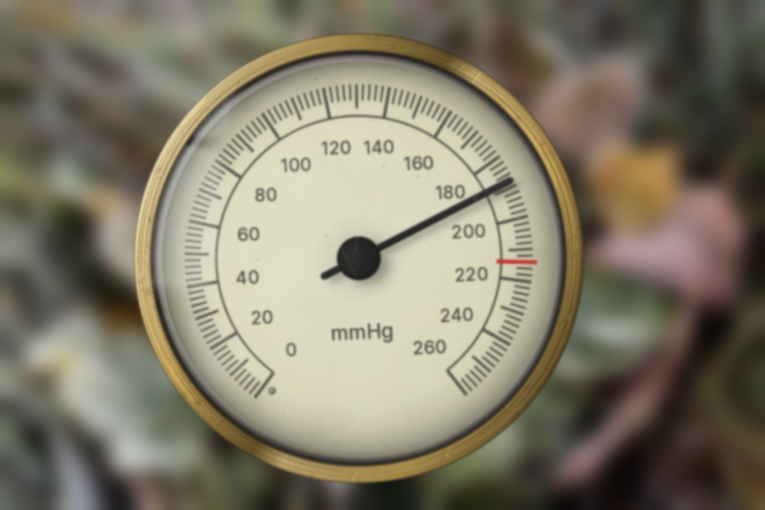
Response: 188 mmHg
